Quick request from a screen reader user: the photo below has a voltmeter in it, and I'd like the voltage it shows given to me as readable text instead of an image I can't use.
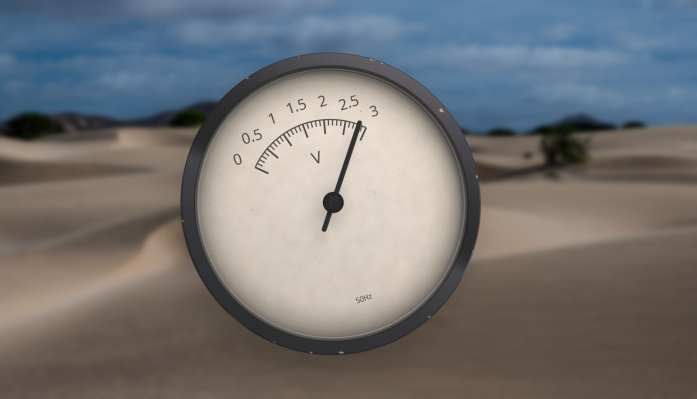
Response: 2.8 V
